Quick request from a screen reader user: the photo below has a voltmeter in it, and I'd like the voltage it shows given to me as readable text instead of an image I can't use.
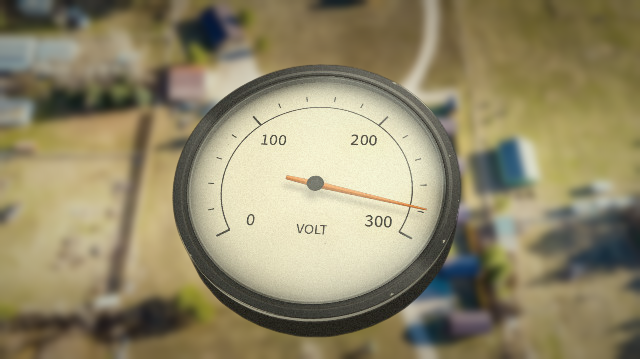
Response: 280 V
